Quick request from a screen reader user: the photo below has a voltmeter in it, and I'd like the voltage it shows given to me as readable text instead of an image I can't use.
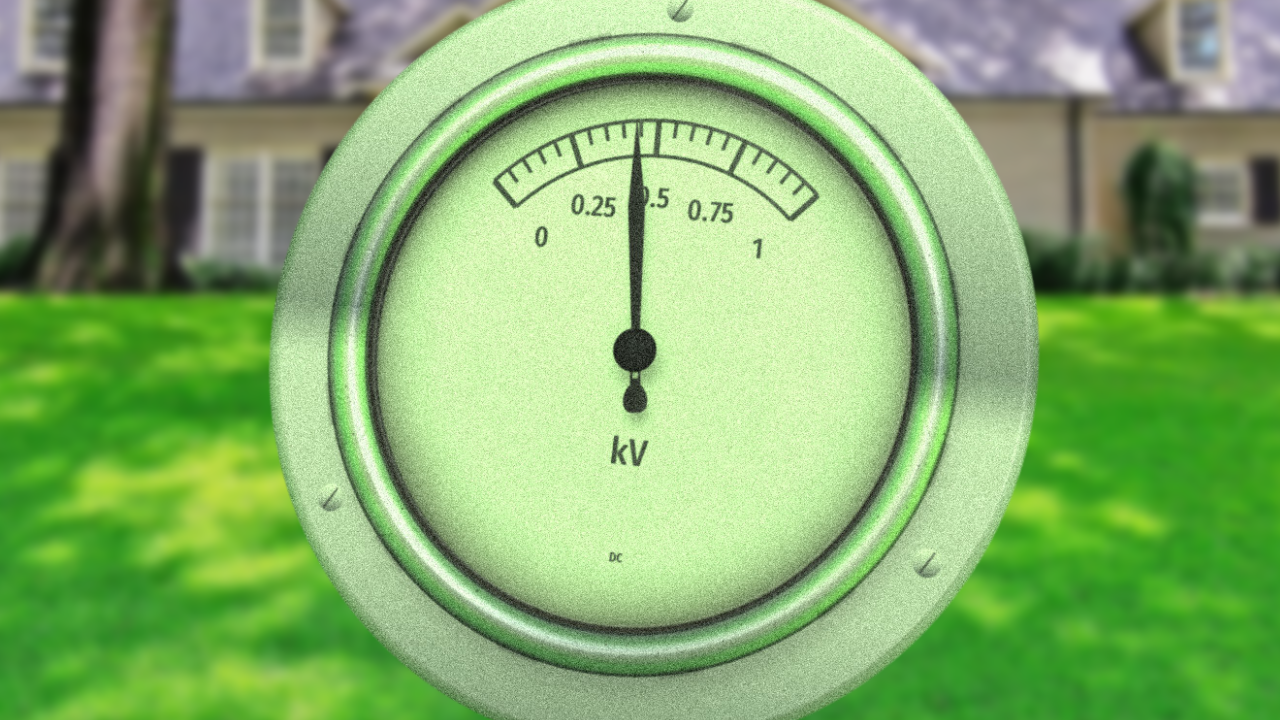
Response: 0.45 kV
